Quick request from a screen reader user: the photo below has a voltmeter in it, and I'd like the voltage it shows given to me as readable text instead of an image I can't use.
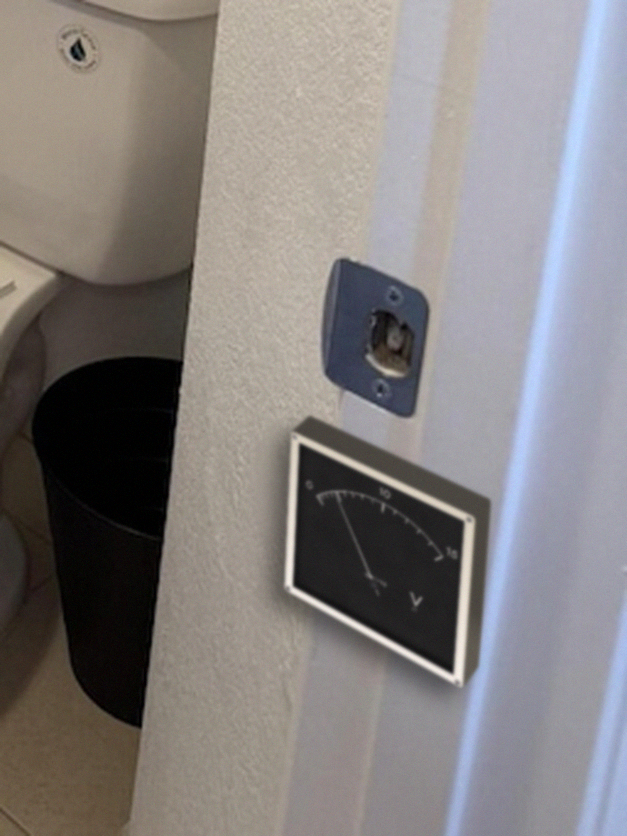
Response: 5 V
